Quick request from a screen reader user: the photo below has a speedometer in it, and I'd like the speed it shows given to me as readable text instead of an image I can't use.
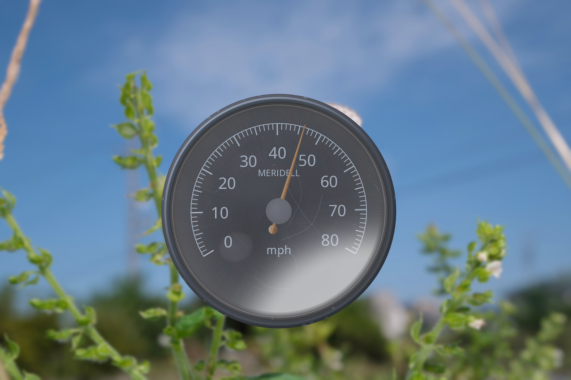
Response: 46 mph
